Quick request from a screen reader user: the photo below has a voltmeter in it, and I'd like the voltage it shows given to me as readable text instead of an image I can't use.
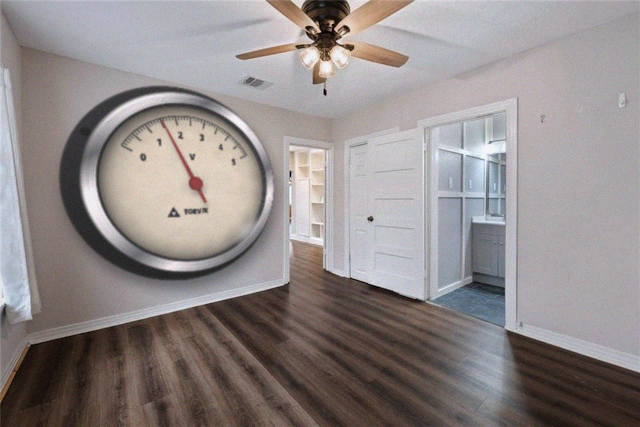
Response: 1.5 V
